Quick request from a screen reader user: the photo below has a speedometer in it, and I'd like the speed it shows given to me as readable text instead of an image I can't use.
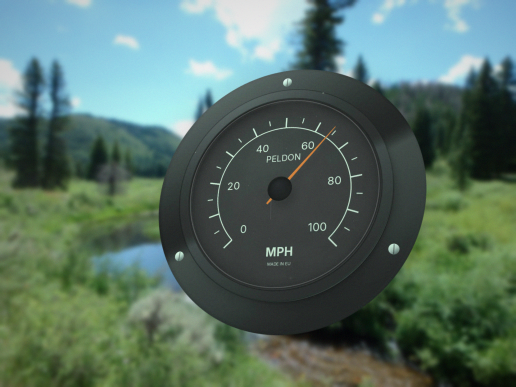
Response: 65 mph
